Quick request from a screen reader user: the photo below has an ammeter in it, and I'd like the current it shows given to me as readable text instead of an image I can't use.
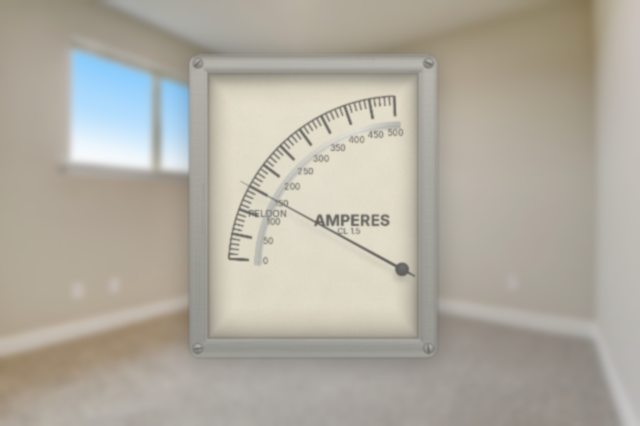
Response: 150 A
